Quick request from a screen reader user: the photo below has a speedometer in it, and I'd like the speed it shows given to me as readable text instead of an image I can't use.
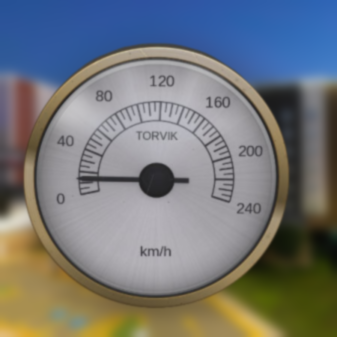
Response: 15 km/h
